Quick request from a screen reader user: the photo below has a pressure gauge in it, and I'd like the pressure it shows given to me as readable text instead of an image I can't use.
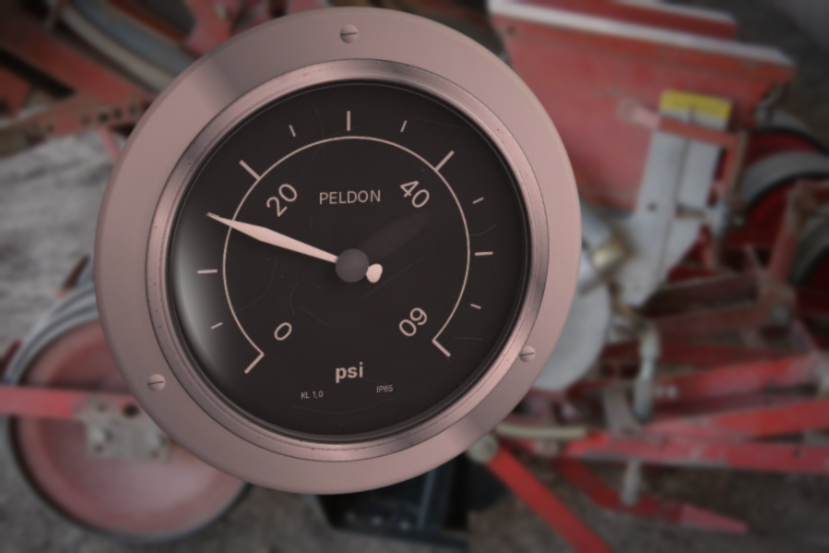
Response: 15 psi
